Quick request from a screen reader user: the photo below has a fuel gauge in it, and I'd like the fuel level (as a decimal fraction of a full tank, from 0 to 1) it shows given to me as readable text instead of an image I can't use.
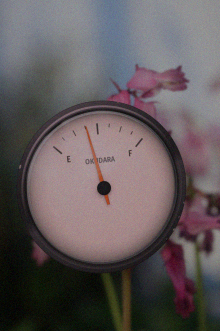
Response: 0.375
